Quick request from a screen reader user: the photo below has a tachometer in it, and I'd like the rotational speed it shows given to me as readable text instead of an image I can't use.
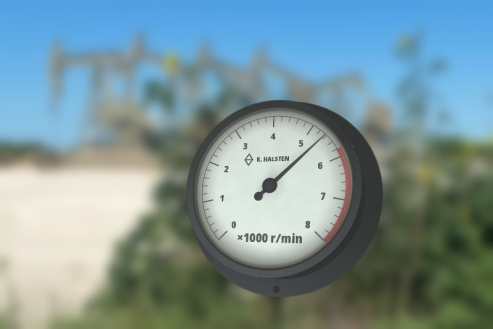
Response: 5400 rpm
